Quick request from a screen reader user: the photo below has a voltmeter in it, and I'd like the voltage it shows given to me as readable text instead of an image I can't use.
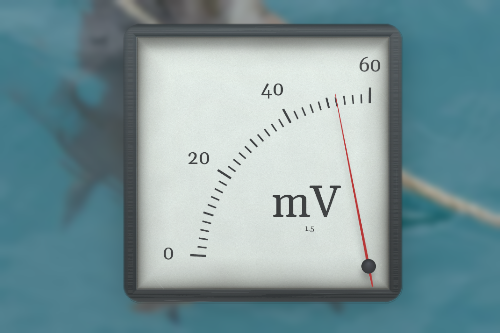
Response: 52 mV
